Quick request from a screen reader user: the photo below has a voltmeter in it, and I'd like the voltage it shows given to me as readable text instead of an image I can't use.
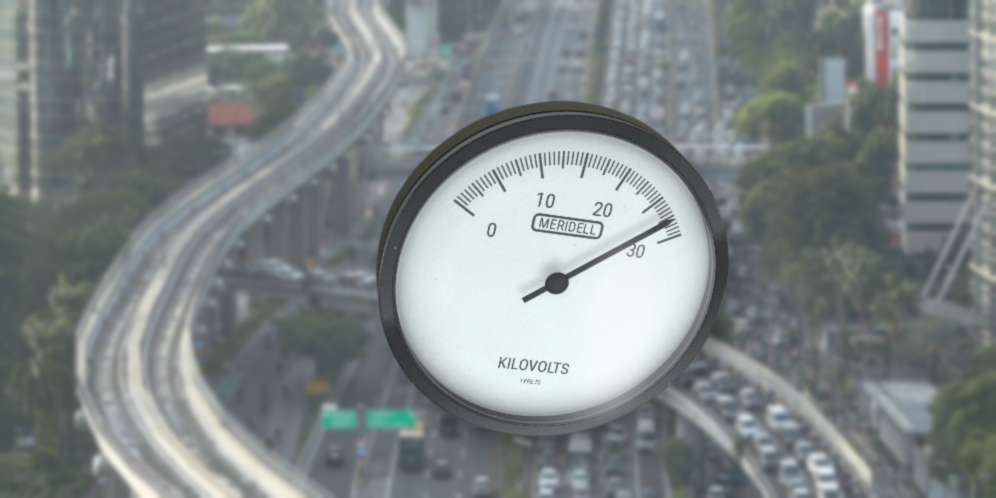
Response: 27.5 kV
